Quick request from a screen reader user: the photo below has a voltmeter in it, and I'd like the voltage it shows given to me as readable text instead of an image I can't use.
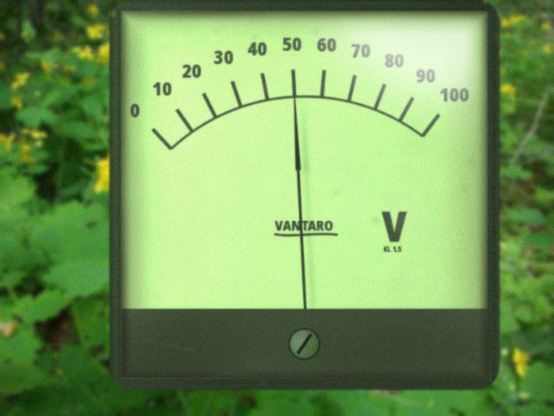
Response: 50 V
